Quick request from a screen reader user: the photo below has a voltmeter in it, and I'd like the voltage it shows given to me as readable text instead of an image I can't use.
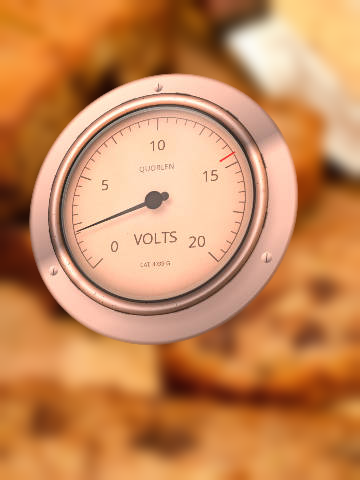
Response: 2 V
